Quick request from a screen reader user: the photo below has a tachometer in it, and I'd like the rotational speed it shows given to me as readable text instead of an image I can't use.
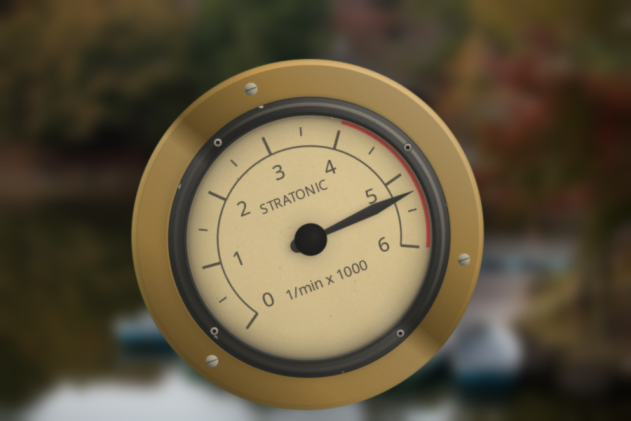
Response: 5250 rpm
